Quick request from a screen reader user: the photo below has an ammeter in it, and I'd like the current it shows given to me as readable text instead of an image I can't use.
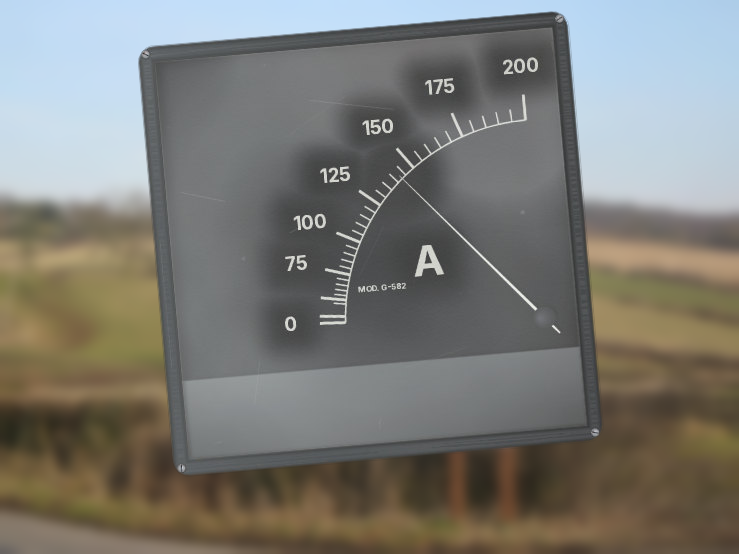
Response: 142.5 A
